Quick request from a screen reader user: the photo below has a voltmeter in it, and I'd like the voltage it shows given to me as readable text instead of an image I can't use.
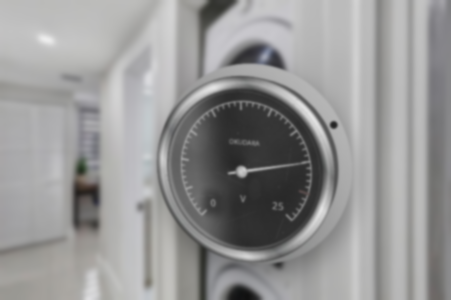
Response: 20 V
